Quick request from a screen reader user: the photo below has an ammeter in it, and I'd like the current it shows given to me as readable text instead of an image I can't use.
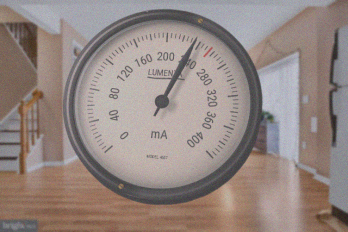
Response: 235 mA
